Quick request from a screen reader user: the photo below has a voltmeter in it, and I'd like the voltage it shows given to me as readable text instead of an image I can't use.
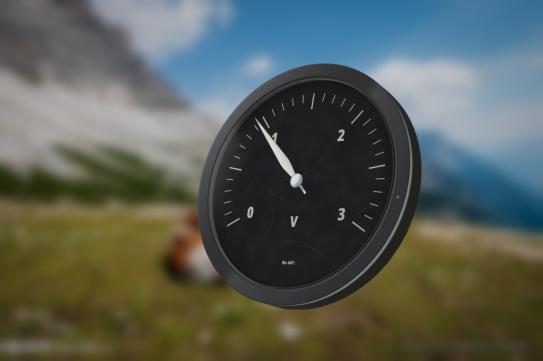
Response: 0.95 V
